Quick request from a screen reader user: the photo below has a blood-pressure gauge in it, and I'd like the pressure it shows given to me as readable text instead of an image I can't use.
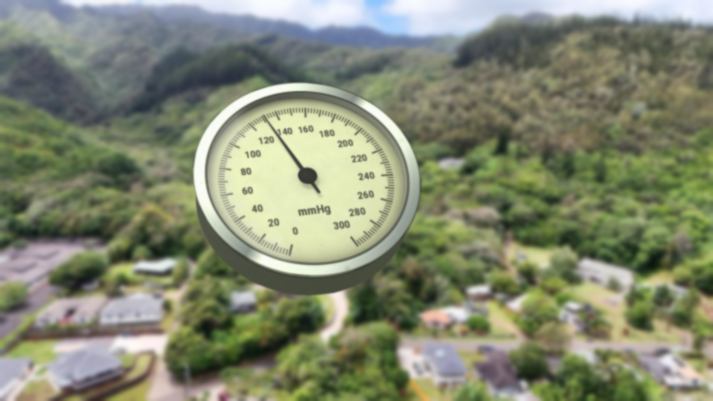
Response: 130 mmHg
